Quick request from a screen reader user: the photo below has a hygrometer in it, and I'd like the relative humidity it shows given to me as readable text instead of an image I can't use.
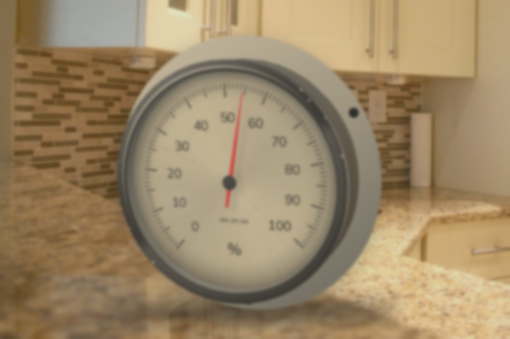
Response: 55 %
